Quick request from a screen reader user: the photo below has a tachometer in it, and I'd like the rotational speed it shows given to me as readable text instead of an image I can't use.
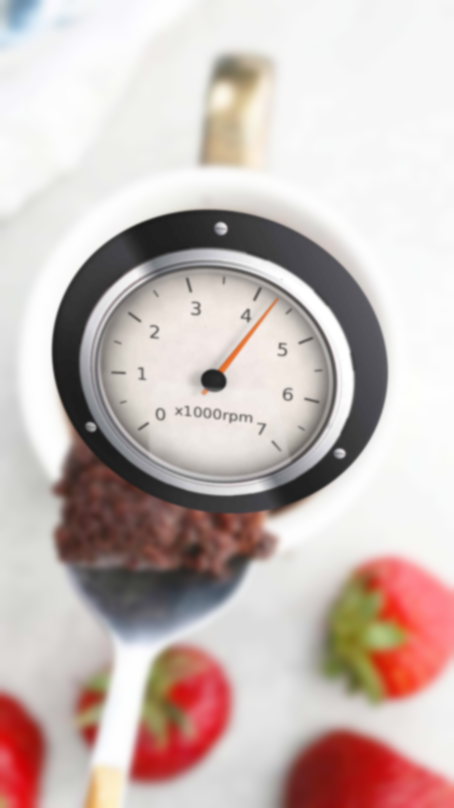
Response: 4250 rpm
